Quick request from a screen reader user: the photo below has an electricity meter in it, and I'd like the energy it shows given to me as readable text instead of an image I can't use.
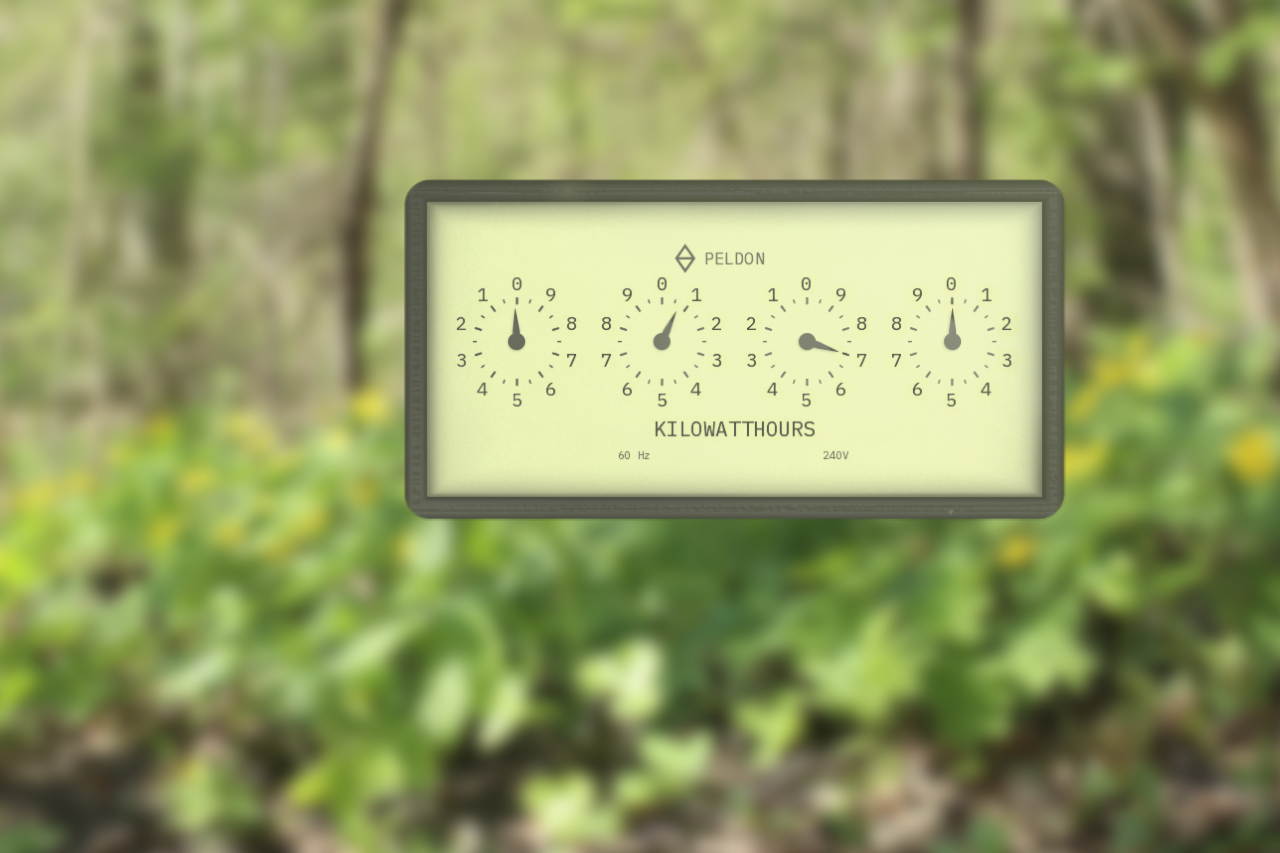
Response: 70 kWh
